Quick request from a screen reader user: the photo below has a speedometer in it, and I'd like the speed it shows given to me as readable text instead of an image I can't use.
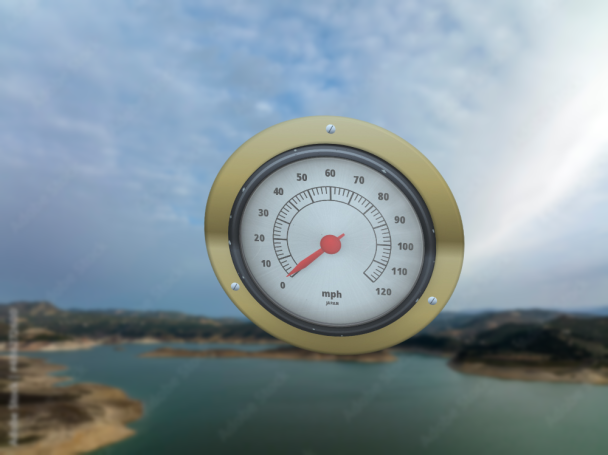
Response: 2 mph
